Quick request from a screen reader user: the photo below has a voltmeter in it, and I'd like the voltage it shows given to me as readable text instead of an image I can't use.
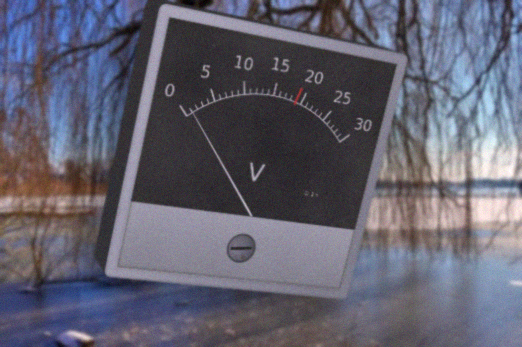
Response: 1 V
